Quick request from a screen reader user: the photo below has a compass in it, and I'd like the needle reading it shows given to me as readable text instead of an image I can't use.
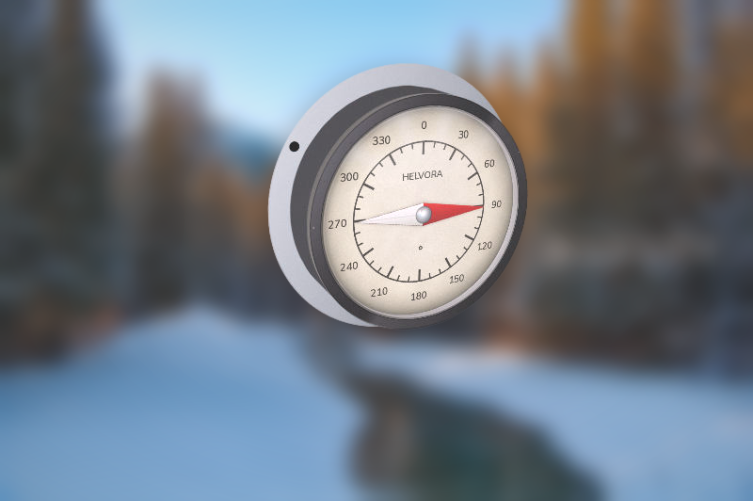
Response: 90 °
